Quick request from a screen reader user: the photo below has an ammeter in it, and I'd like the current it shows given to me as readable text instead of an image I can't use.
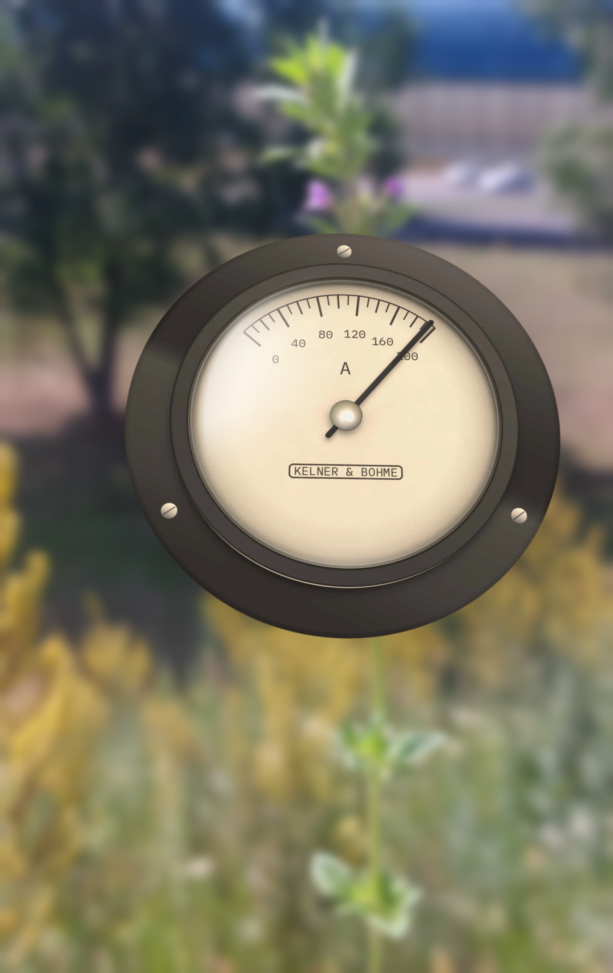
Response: 195 A
